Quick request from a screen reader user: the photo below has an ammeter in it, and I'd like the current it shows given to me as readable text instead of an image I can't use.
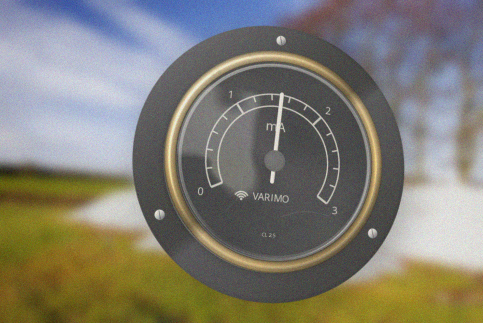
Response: 1.5 mA
